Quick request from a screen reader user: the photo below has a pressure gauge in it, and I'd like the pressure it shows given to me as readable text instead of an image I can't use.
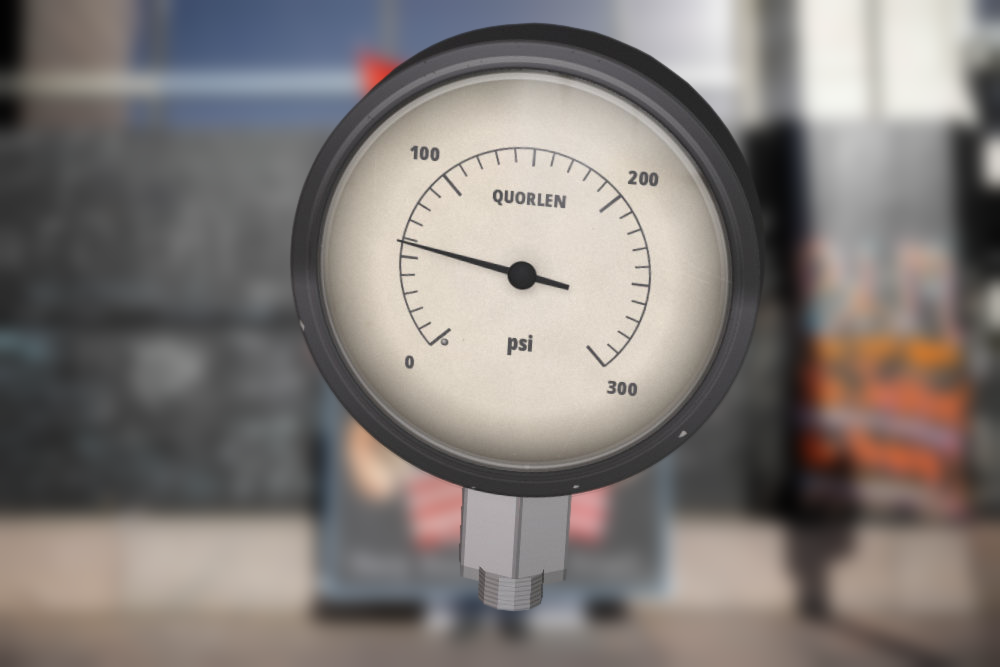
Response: 60 psi
